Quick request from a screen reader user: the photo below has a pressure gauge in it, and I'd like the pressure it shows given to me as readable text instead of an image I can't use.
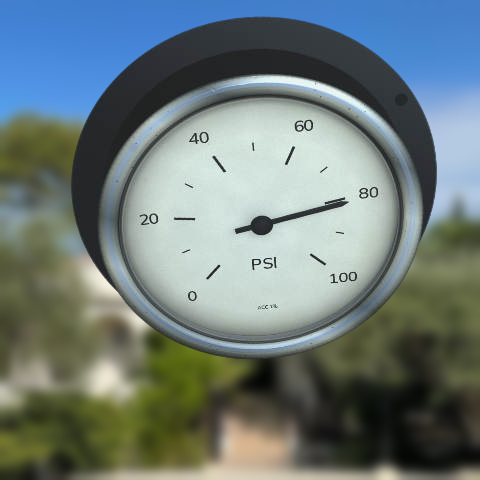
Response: 80 psi
